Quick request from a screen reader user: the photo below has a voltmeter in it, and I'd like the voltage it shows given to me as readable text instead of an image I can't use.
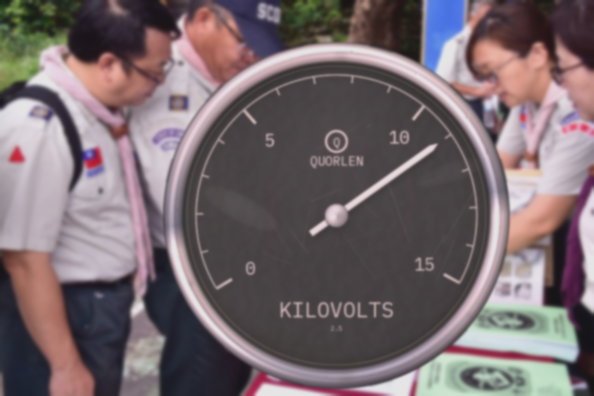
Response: 11 kV
